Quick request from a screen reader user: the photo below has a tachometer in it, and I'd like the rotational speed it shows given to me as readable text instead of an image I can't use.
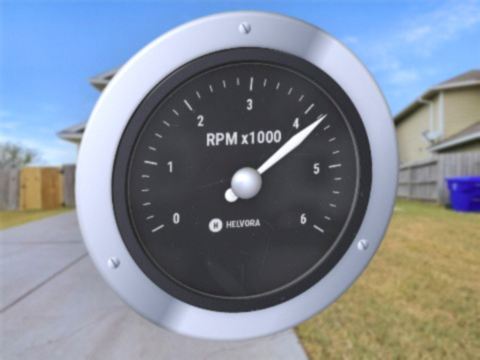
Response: 4200 rpm
